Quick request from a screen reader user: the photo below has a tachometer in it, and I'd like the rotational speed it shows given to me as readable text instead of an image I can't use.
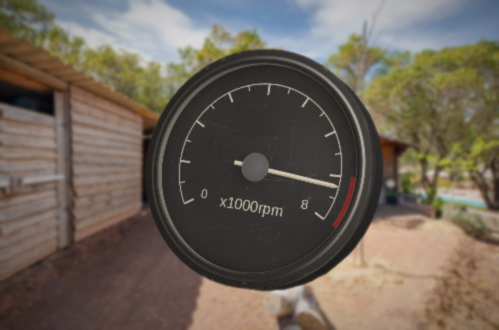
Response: 7250 rpm
